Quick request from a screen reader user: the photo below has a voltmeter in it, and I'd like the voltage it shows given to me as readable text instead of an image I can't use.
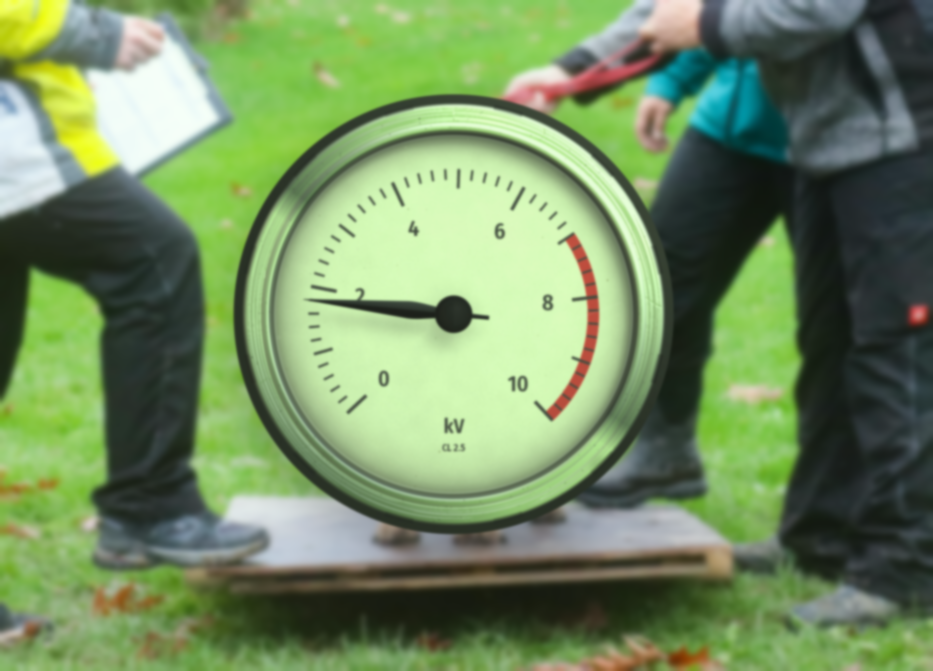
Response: 1.8 kV
